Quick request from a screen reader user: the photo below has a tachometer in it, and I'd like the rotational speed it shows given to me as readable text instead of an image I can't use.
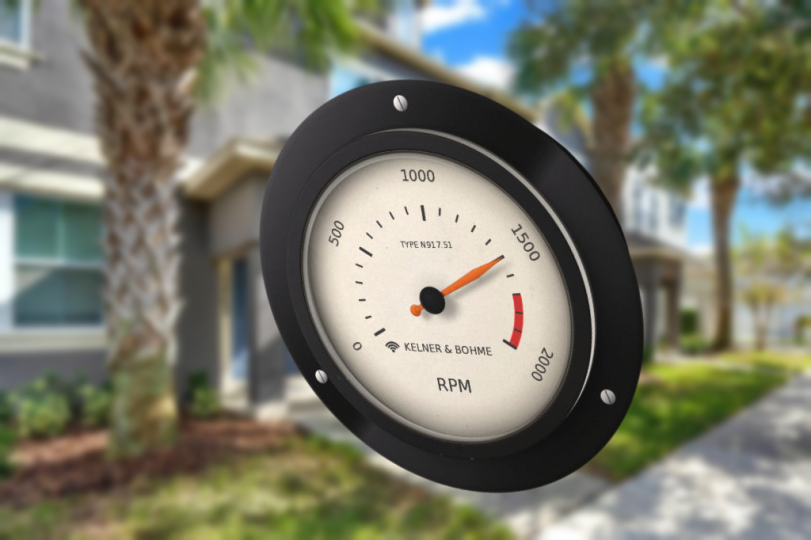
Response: 1500 rpm
